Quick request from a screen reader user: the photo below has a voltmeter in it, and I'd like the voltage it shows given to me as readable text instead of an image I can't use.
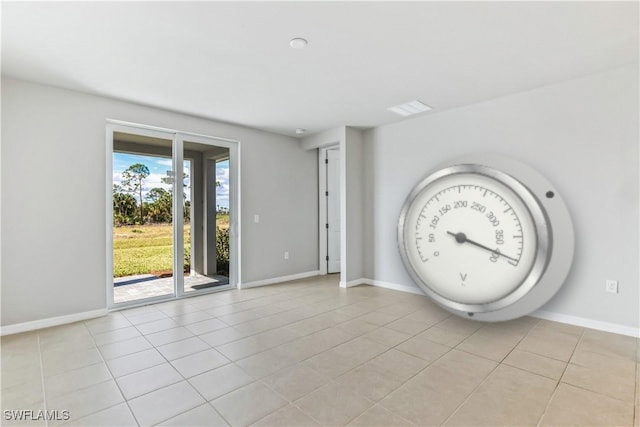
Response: 390 V
